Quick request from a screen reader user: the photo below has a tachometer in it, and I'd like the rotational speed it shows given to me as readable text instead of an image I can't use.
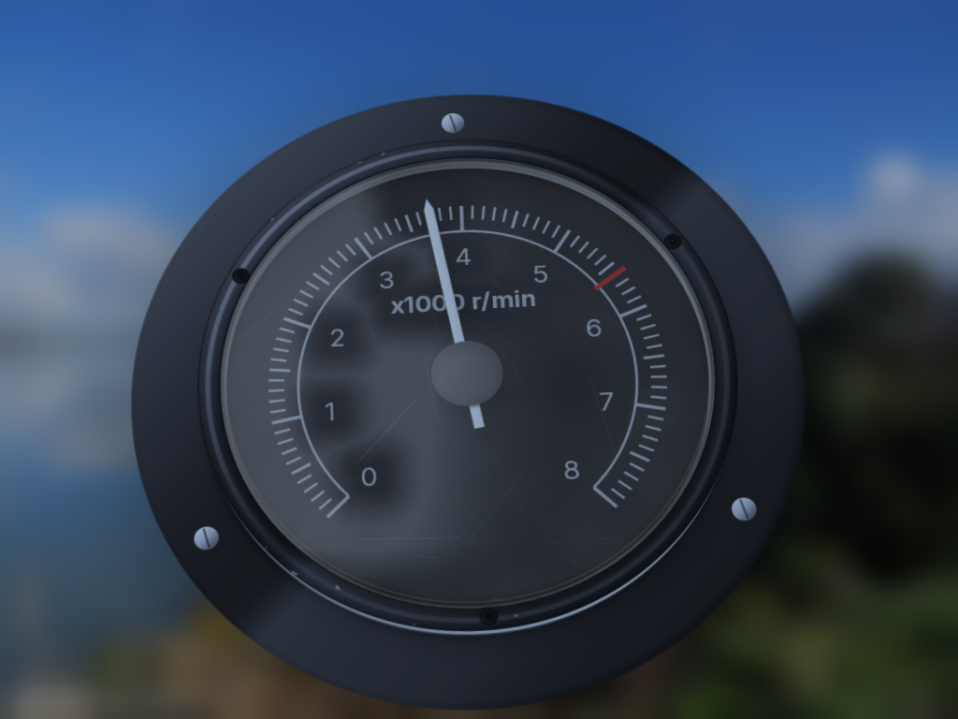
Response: 3700 rpm
